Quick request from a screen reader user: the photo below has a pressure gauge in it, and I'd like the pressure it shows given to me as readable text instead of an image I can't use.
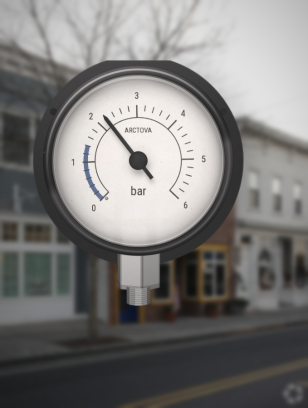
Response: 2.2 bar
